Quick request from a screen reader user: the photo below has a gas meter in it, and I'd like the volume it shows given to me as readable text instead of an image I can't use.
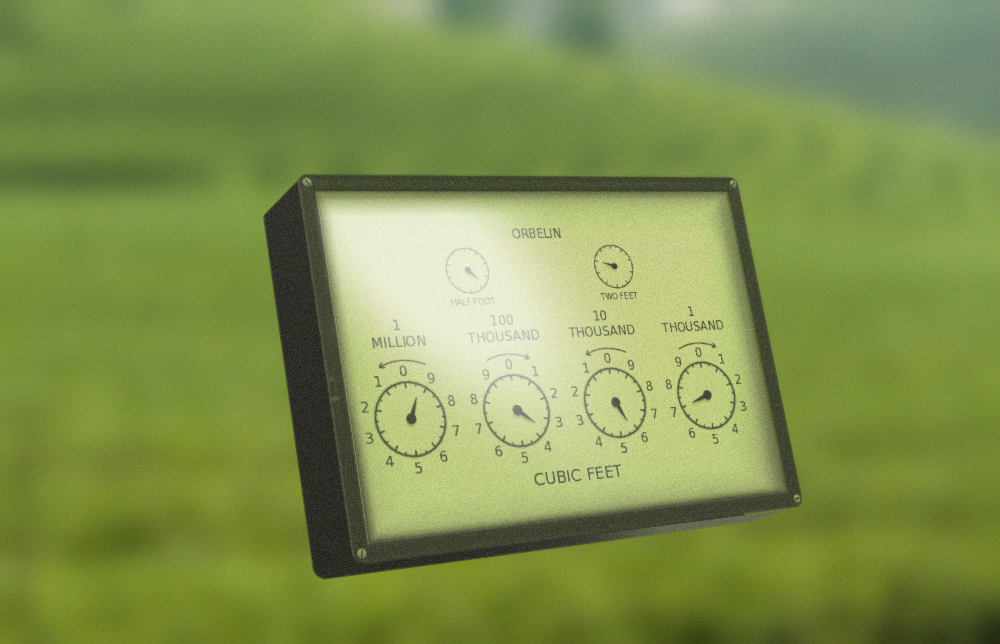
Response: 935700 ft³
